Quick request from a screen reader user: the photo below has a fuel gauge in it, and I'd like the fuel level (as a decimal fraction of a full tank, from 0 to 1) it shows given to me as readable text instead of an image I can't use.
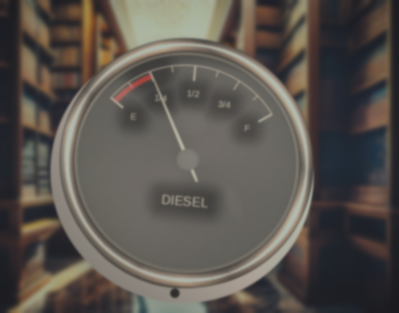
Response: 0.25
